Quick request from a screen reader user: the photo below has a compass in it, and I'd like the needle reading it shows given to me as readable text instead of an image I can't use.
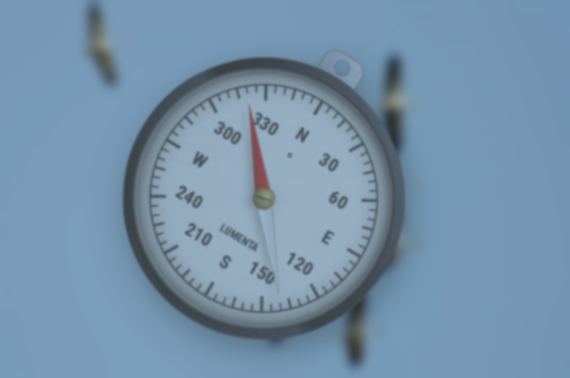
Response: 320 °
